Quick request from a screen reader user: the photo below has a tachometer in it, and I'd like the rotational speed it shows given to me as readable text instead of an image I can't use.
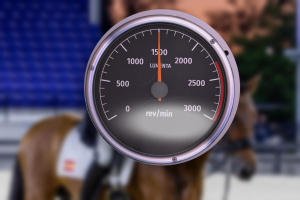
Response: 1500 rpm
